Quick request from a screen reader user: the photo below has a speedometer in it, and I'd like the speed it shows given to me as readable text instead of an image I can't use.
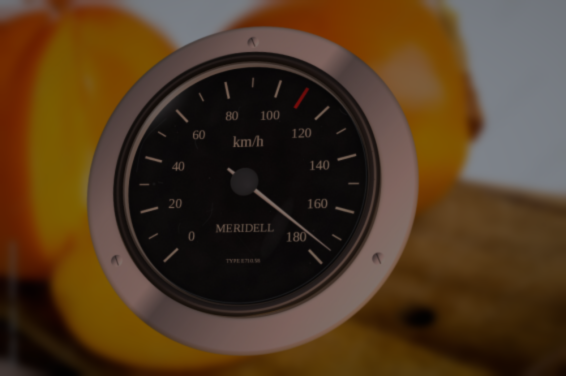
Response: 175 km/h
